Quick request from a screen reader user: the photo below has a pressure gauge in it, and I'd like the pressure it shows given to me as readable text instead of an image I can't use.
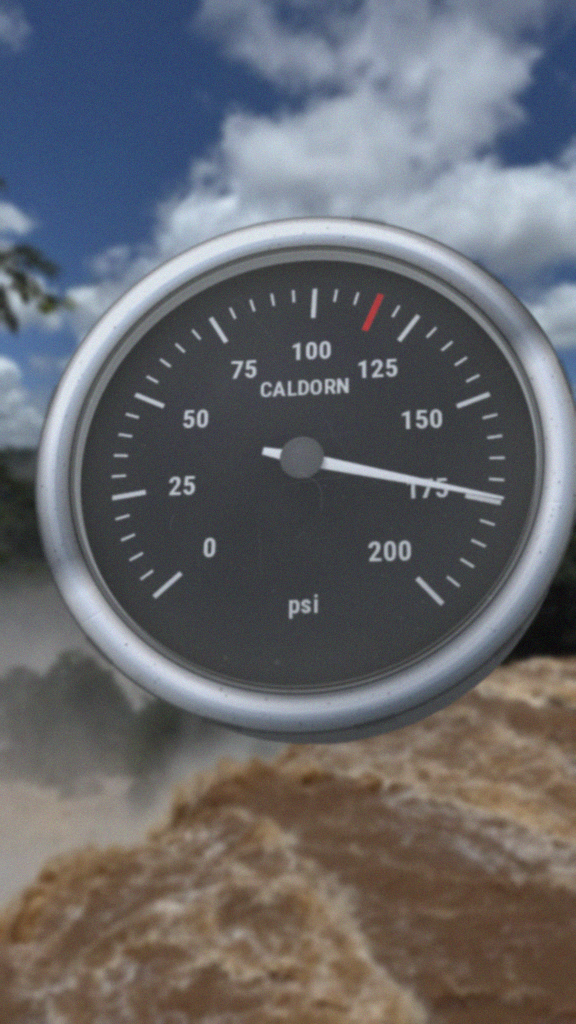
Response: 175 psi
